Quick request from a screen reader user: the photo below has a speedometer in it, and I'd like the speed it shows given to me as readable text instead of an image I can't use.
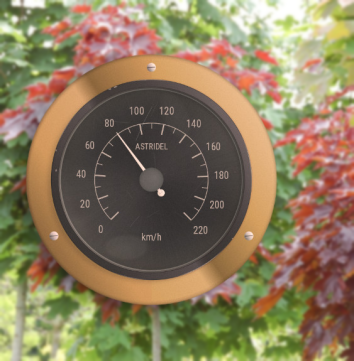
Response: 80 km/h
